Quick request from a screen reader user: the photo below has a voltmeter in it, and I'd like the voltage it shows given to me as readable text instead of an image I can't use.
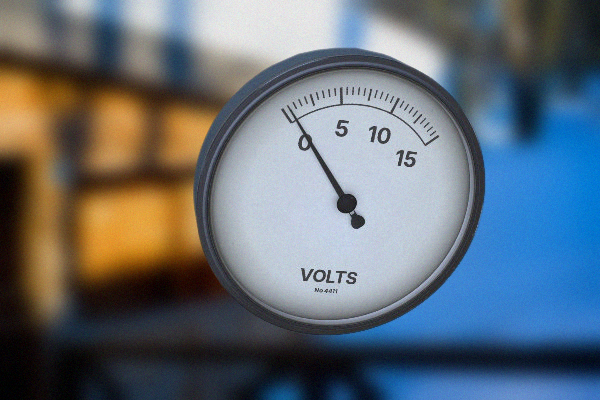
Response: 0.5 V
